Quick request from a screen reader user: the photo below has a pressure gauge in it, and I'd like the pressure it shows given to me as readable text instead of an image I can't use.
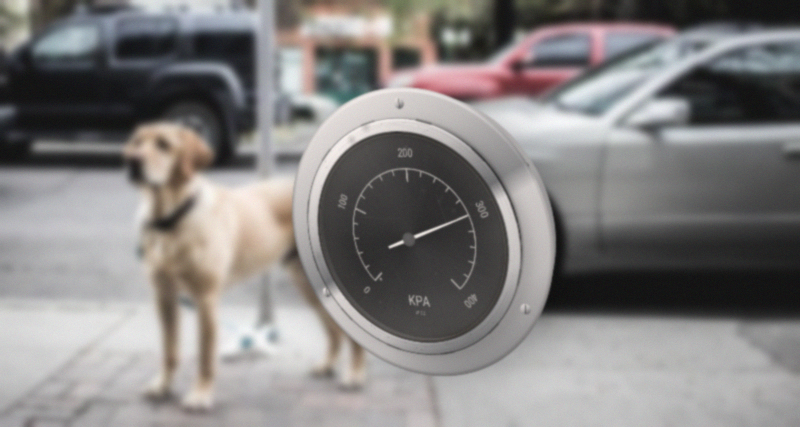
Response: 300 kPa
